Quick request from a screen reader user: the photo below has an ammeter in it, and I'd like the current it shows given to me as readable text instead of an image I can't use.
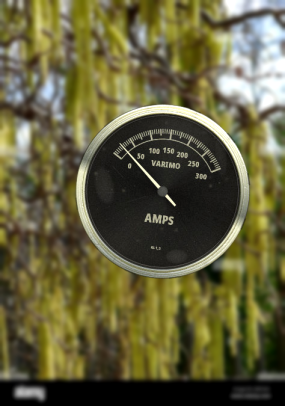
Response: 25 A
